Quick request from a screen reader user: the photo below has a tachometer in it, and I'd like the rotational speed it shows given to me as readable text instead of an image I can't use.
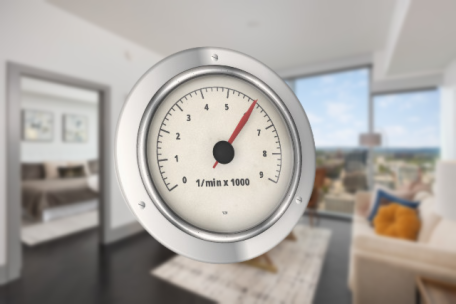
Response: 6000 rpm
